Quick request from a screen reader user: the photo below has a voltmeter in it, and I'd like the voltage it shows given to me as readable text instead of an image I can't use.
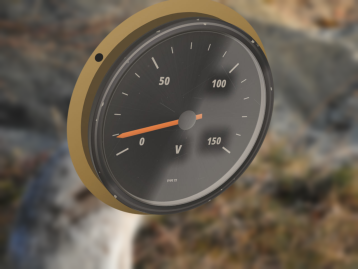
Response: 10 V
